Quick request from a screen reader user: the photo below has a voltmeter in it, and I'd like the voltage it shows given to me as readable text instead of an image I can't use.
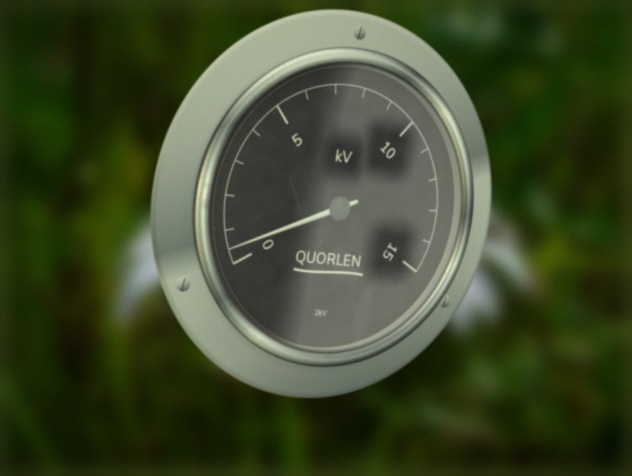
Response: 0.5 kV
